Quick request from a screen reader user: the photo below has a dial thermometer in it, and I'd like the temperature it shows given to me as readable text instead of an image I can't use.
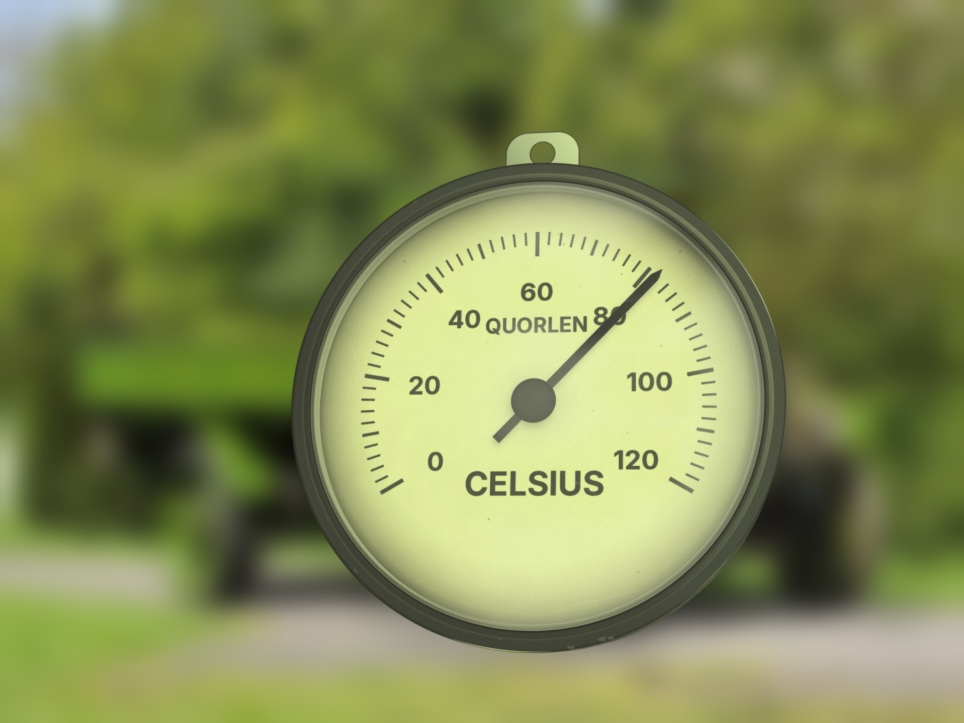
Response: 82 °C
